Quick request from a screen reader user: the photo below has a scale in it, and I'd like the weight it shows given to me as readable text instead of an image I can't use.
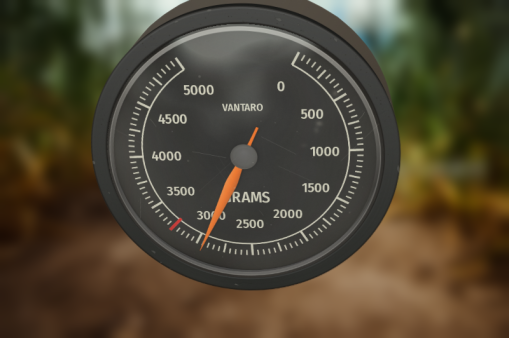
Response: 2950 g
